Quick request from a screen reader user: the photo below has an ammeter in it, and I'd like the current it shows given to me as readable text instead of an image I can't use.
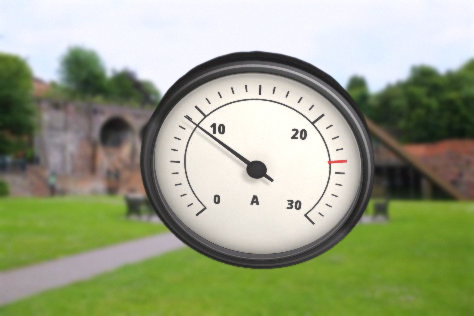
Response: 9 A
